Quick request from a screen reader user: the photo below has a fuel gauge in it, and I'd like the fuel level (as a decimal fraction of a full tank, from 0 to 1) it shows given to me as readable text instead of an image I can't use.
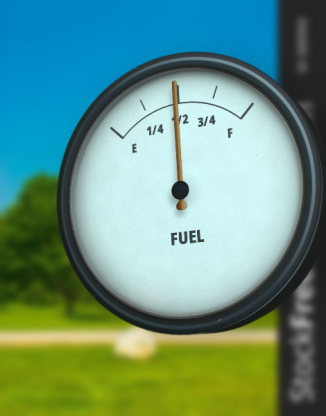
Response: 0.5
